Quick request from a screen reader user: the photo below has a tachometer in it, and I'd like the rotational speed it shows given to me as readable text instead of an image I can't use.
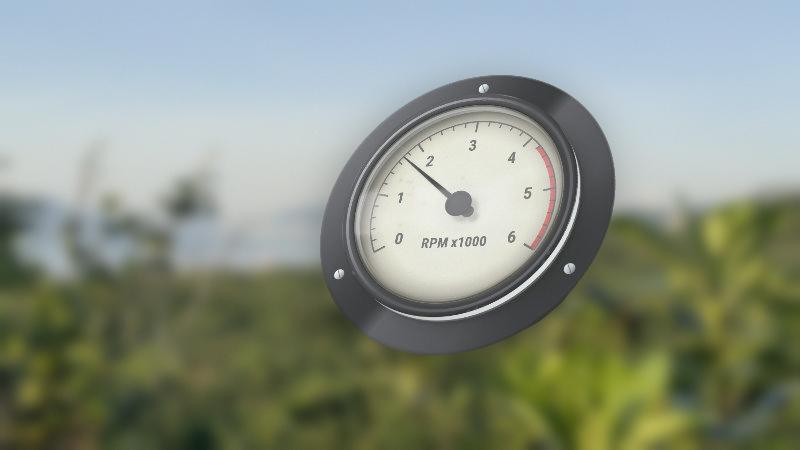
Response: 1700 rpm
